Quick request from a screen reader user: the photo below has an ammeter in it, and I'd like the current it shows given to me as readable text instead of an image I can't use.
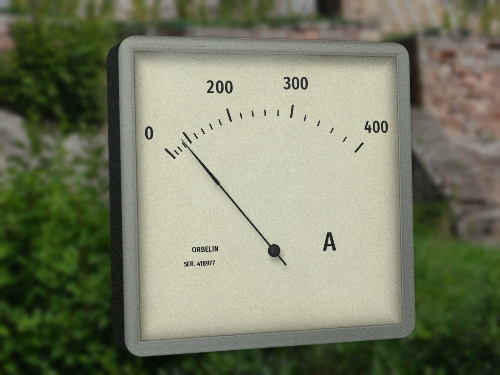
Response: 80 A
